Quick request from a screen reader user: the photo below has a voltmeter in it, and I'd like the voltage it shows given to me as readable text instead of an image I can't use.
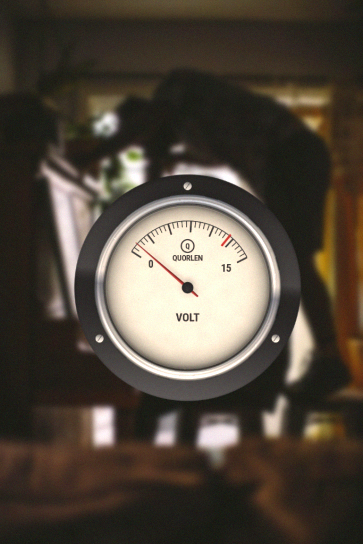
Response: 1 V
